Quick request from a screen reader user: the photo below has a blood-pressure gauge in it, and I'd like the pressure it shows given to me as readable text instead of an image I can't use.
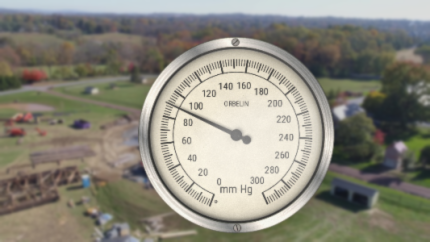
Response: 90 mmHg
